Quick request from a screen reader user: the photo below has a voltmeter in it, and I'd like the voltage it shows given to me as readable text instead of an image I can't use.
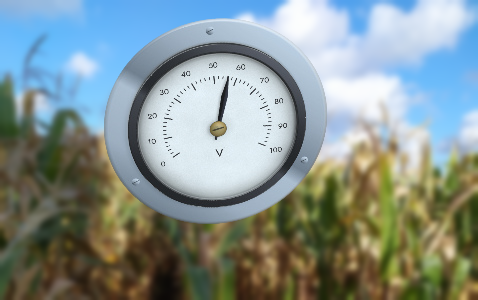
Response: 56 V
